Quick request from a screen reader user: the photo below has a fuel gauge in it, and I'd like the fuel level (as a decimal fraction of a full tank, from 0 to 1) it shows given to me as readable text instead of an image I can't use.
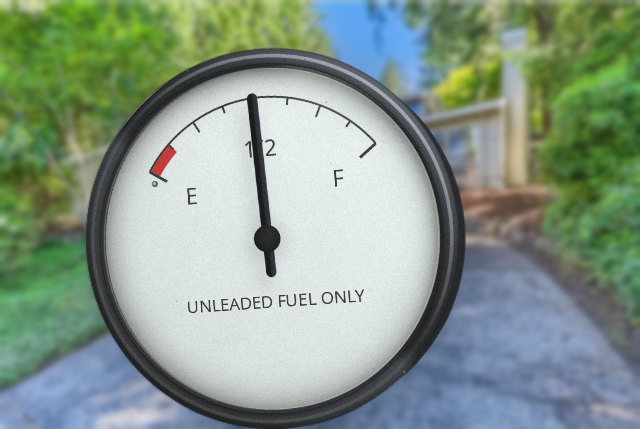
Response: 0.5
